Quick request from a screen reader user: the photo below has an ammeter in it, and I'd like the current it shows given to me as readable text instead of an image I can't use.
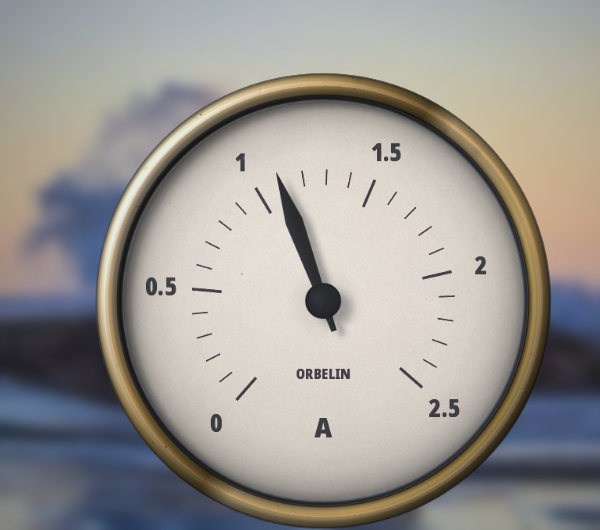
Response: 1.1 A
